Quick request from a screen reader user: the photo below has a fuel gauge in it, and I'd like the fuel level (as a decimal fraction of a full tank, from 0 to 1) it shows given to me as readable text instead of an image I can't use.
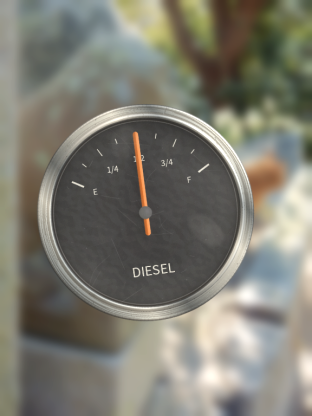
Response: 0.5
